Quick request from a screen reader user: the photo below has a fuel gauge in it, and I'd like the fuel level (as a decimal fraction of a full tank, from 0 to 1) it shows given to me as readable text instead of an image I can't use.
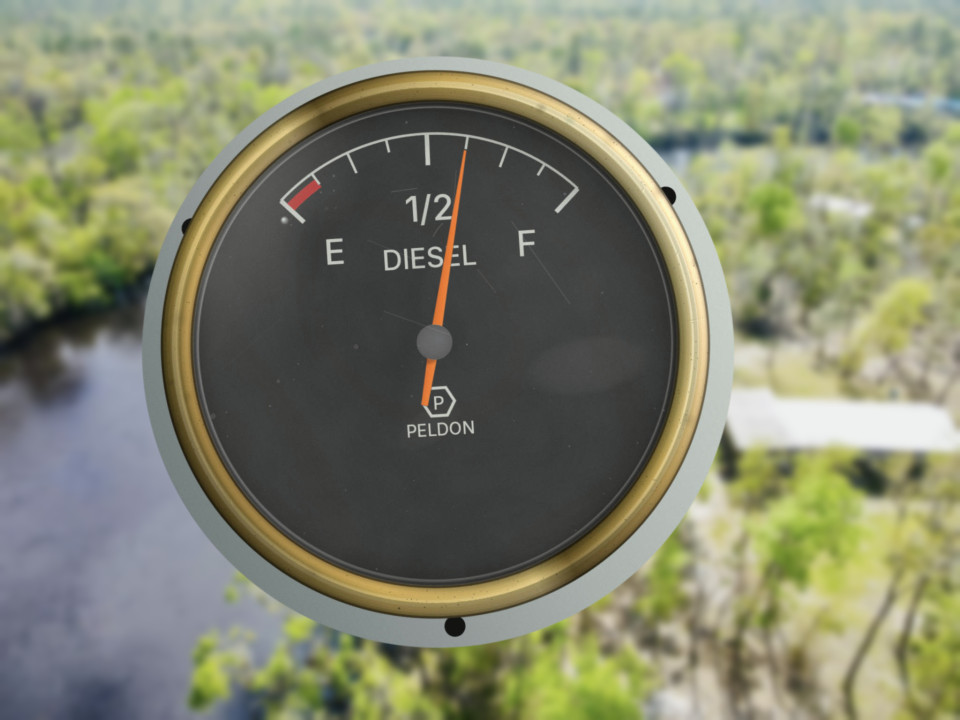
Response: 0.625
